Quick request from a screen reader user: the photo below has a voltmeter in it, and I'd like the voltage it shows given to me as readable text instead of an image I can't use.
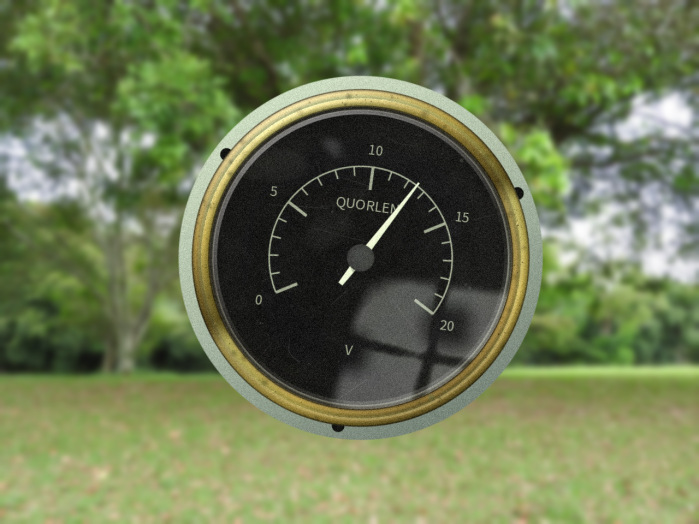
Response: 12.5 V
